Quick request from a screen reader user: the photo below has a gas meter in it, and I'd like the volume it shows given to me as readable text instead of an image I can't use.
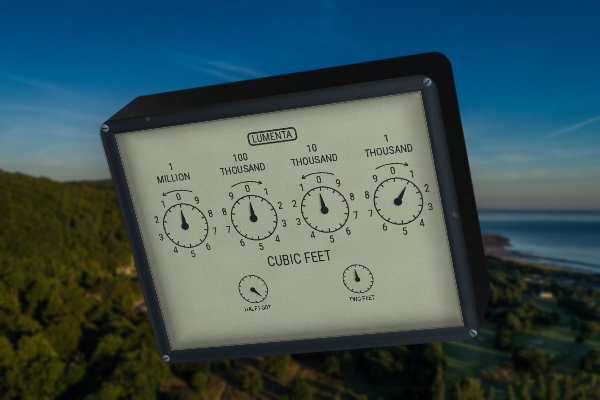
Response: 100 ft³
